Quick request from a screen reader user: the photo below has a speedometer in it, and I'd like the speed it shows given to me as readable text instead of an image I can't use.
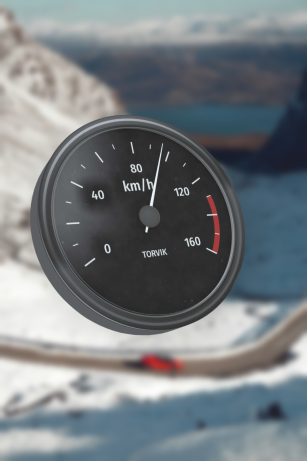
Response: 95 km/h
